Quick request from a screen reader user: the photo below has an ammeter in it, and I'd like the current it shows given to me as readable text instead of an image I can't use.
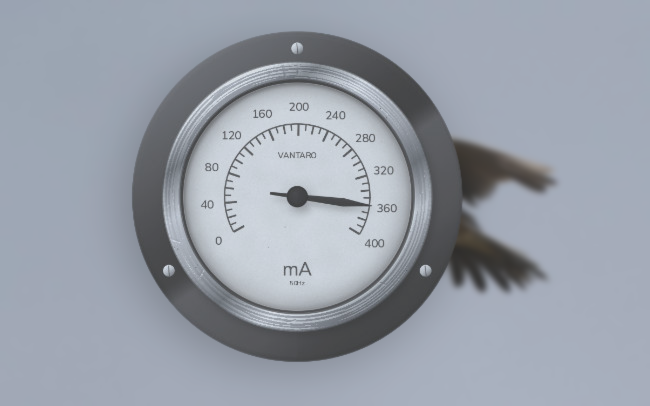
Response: 360 mA
